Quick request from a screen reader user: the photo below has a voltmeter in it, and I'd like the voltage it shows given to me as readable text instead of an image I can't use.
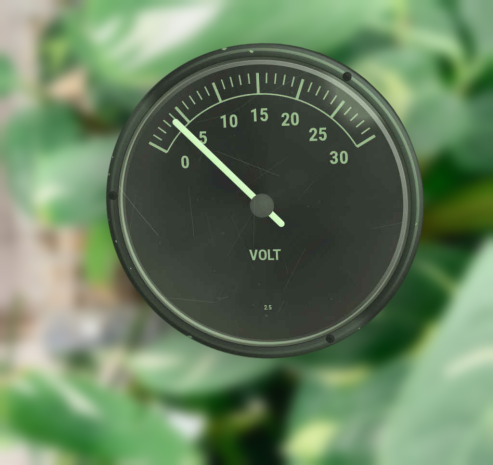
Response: 4 V
